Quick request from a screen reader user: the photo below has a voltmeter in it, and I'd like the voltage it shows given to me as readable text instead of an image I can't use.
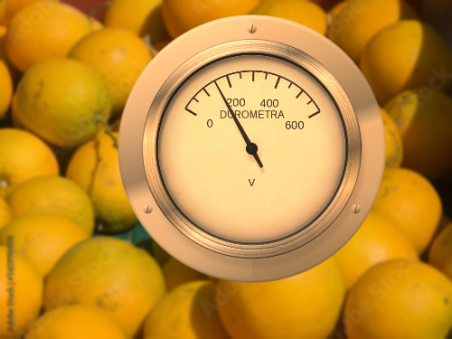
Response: 150 V
